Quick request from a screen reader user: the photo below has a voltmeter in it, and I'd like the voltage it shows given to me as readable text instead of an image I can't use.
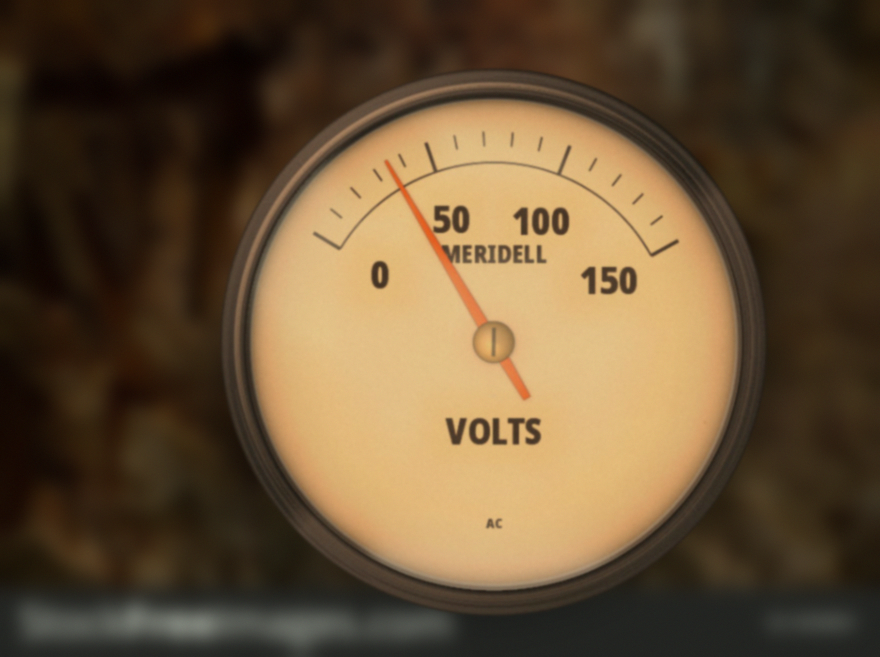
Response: 35 V
